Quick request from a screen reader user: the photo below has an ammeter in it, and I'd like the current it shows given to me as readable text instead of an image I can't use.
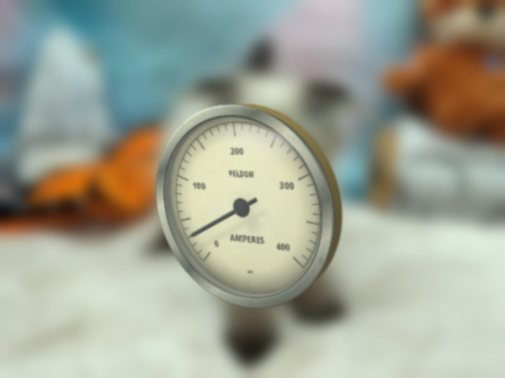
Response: 30 A
